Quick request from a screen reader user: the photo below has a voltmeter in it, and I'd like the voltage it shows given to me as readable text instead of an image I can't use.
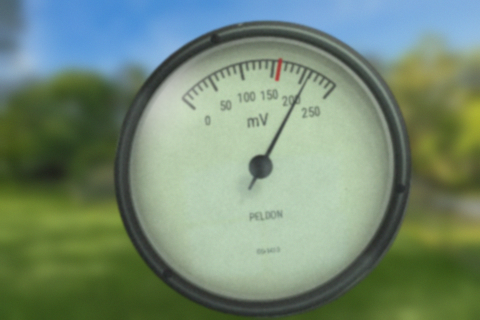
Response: 210 mV
